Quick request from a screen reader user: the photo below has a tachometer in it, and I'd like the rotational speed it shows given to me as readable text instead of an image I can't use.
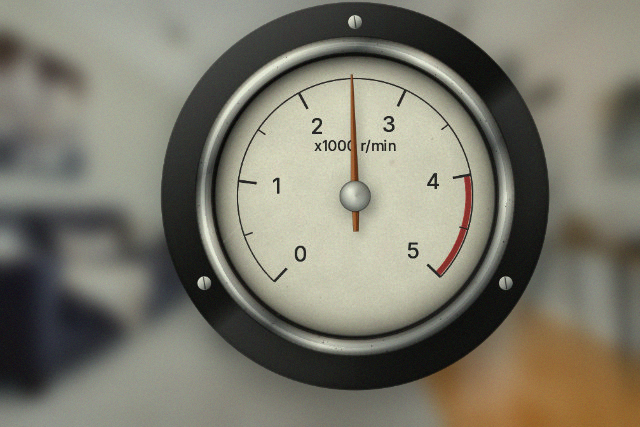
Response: 2500 rpm
